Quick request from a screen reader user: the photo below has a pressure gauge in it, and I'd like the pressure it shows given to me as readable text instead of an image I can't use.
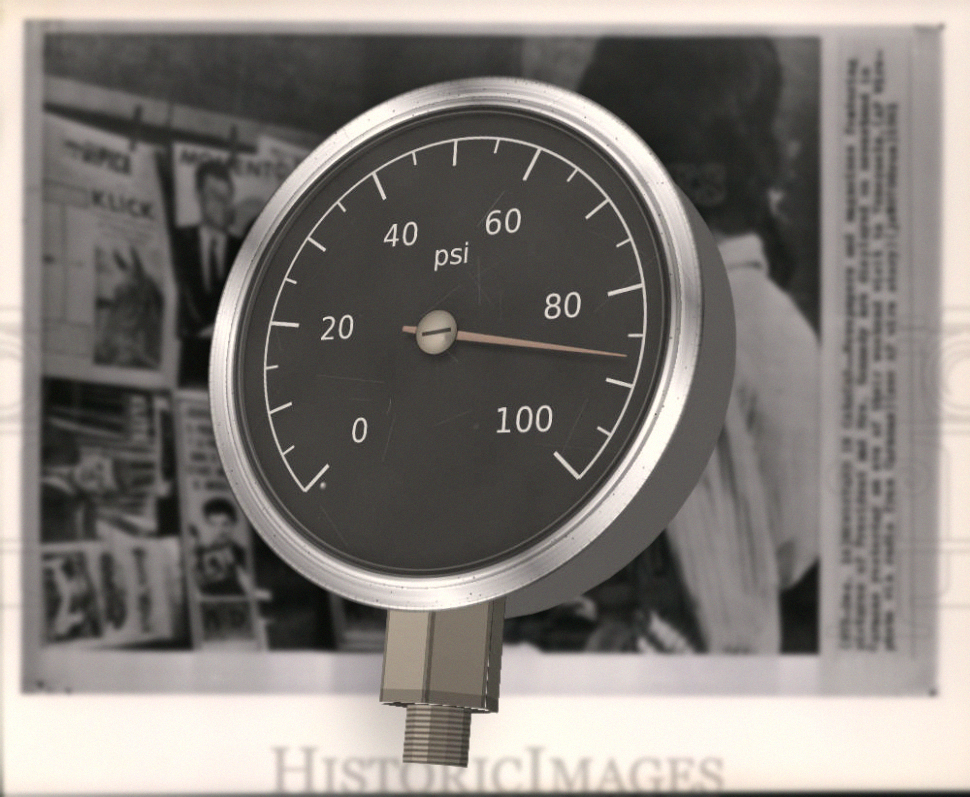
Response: 87.5 psi
